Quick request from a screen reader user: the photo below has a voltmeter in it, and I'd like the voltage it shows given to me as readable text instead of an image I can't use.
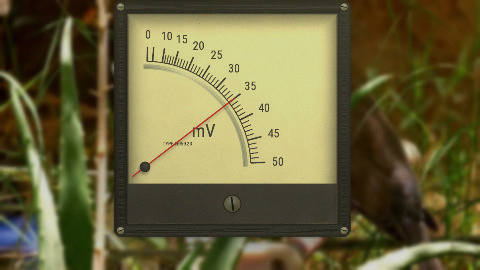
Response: 35 mV
